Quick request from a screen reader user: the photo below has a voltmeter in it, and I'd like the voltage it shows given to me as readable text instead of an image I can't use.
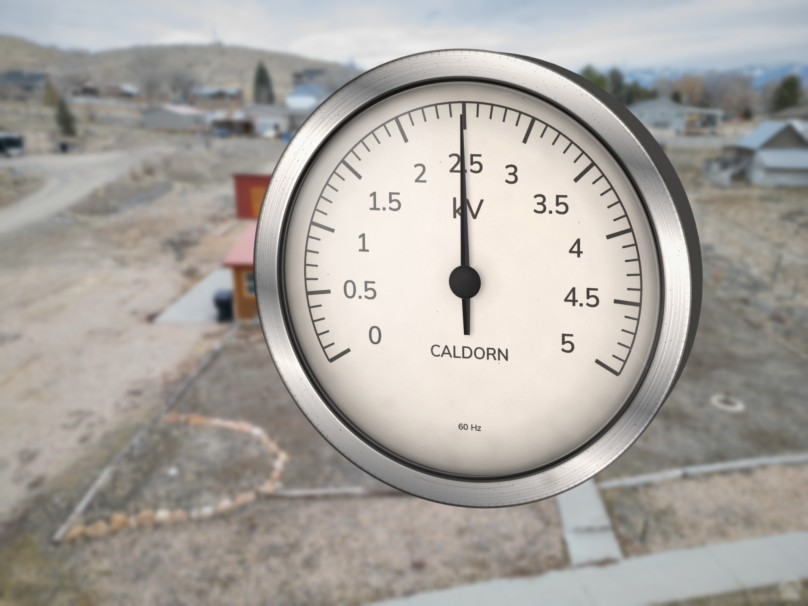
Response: 2.5 kV
